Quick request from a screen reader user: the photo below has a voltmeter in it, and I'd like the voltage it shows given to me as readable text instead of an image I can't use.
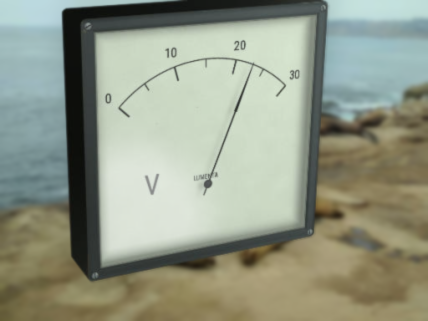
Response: 22.5 V
